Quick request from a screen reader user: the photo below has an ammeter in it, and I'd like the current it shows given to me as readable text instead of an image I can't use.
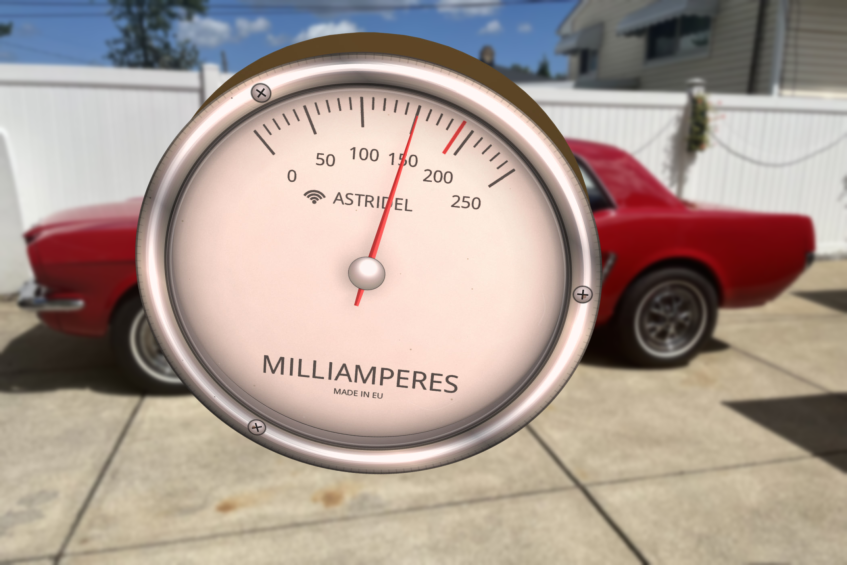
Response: 150 mA
